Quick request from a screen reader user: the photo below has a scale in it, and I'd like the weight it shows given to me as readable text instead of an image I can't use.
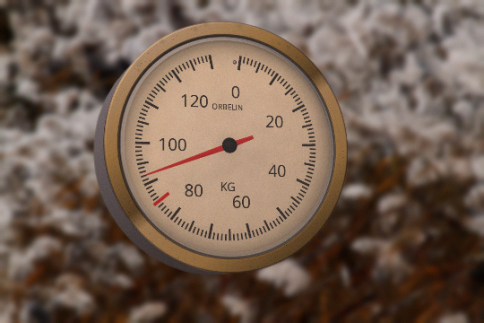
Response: 92 kg
